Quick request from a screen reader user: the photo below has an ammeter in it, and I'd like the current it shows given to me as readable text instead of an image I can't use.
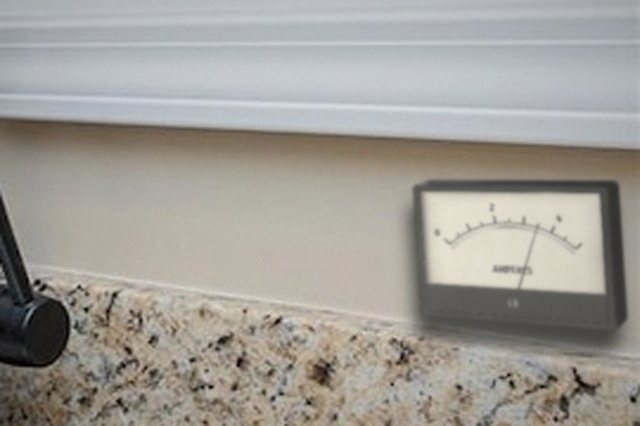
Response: 3.5 A
